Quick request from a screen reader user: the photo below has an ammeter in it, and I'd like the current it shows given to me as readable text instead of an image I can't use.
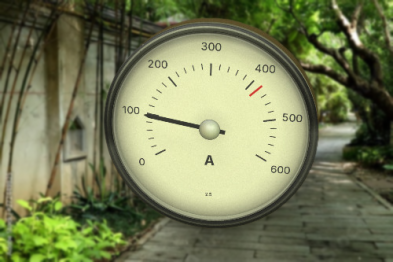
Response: 100 A
